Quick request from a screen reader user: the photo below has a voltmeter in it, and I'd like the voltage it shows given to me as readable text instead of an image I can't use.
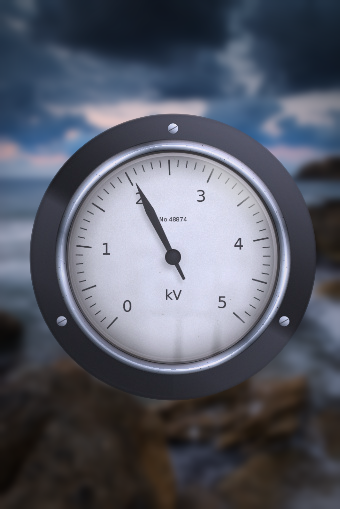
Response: 2.05 kV
